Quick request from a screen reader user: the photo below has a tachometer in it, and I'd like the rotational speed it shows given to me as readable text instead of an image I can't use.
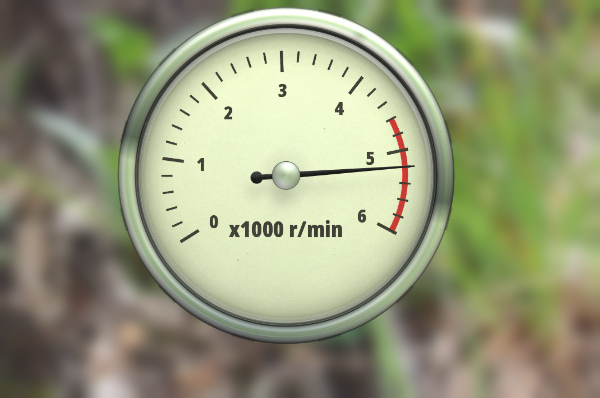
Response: 5200 rpm
